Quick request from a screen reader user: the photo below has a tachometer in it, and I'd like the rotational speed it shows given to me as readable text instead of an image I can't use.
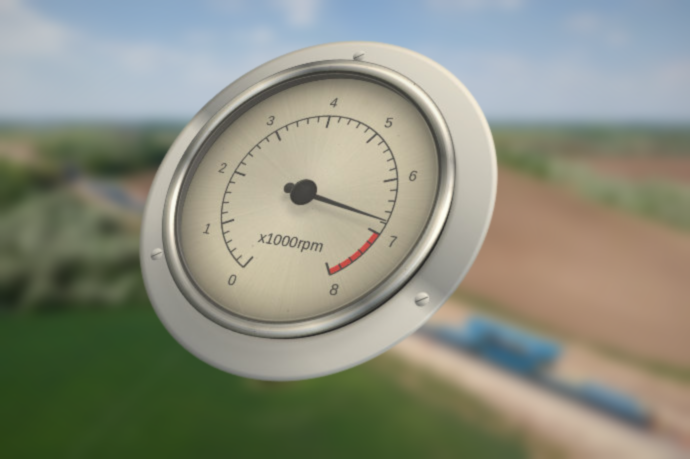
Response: 6800 rpm
